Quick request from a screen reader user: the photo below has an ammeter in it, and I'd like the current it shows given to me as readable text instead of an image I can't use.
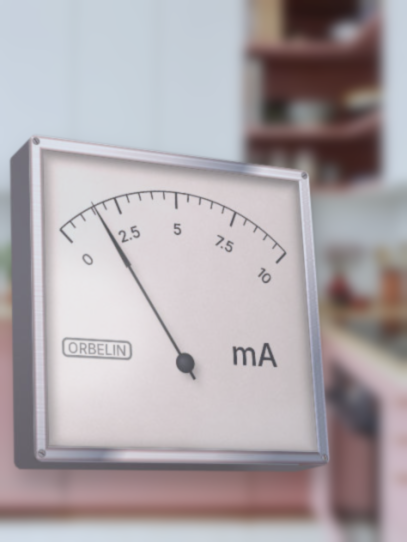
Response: 1.5 mA
